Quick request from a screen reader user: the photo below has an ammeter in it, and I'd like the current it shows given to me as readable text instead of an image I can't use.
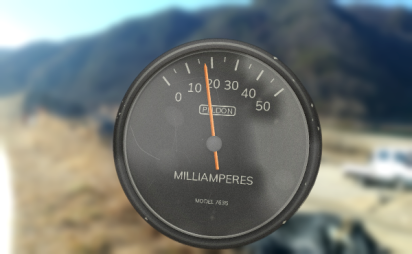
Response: 17.5 mA
